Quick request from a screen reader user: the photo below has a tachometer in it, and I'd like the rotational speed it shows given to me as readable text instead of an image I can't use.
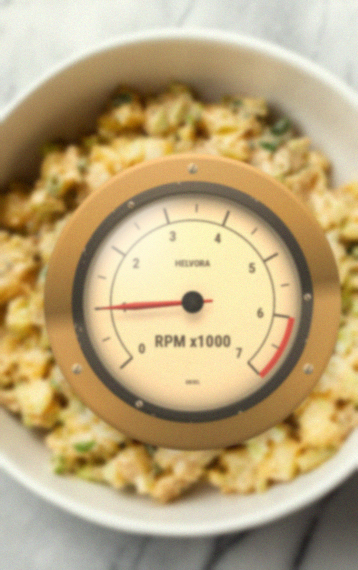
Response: 1000 rpm
